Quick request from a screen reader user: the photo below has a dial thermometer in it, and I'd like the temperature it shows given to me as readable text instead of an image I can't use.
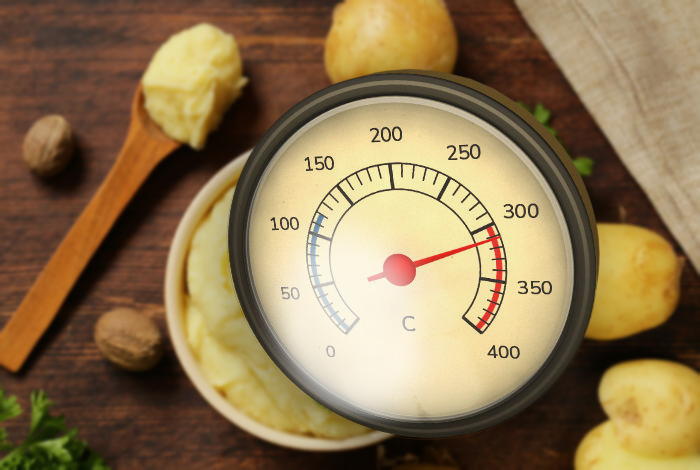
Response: 310 °C
